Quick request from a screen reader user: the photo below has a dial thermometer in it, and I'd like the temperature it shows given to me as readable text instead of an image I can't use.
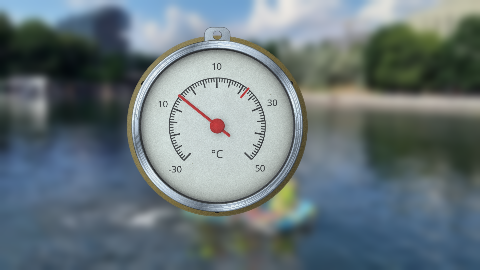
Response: -5 °C
